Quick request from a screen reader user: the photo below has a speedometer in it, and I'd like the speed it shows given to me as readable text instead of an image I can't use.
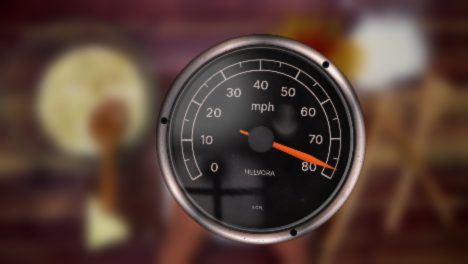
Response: 77.5 mph
